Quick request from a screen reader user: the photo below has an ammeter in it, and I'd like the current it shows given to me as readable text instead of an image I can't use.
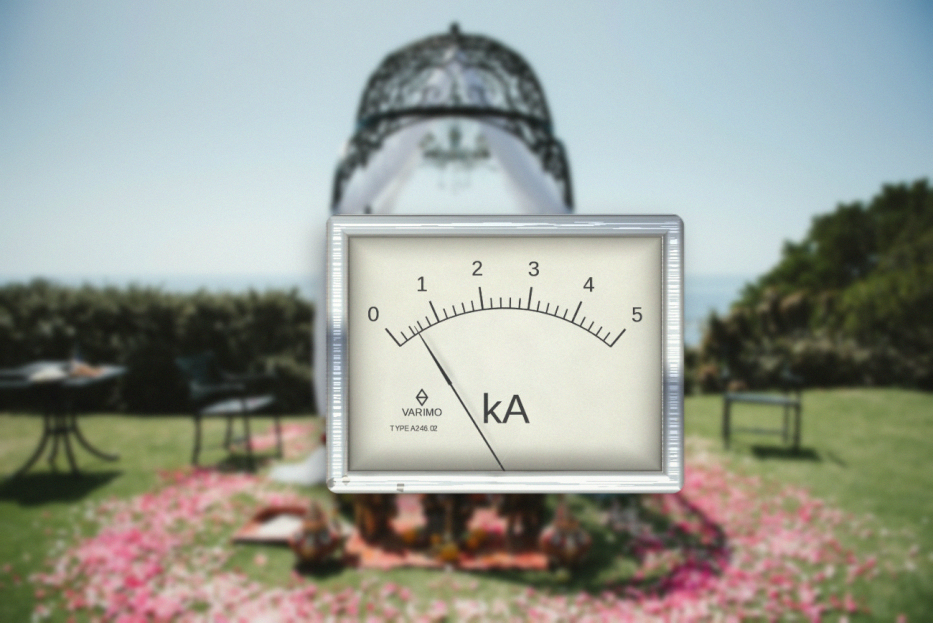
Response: 0.5 kA
